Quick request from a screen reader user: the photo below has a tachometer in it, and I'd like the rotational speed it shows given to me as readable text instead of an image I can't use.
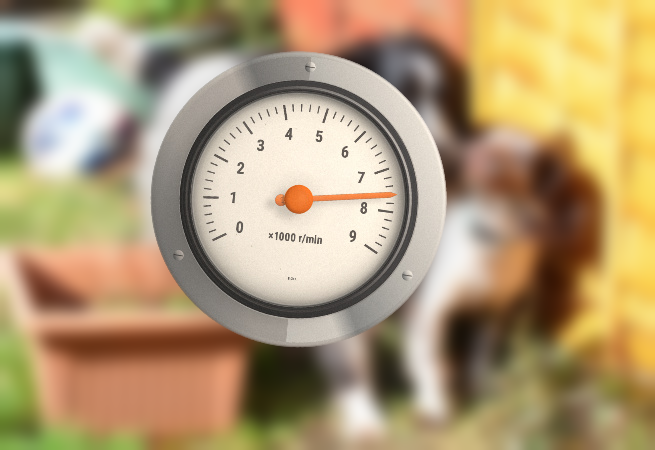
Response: 7600 rpm
